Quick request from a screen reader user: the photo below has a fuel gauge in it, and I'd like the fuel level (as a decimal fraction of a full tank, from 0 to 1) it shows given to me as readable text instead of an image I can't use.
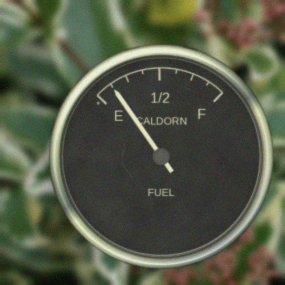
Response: 0.125
